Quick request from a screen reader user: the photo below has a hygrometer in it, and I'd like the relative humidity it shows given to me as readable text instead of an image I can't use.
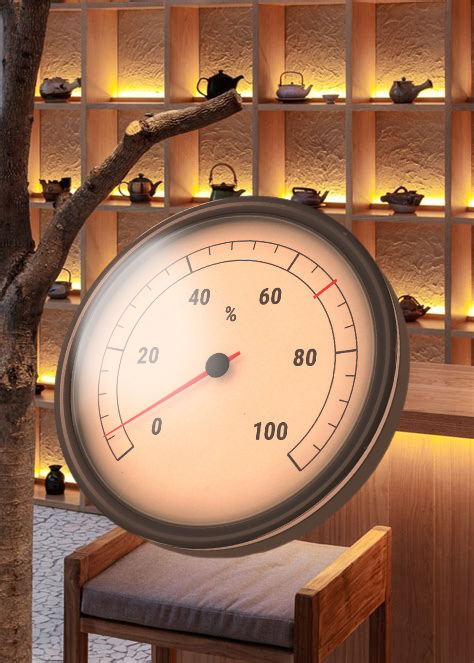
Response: 4 %
